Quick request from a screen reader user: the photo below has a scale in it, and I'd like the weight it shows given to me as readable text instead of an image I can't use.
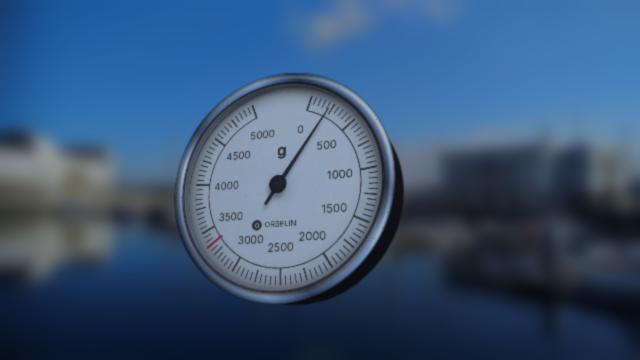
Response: 250 g
